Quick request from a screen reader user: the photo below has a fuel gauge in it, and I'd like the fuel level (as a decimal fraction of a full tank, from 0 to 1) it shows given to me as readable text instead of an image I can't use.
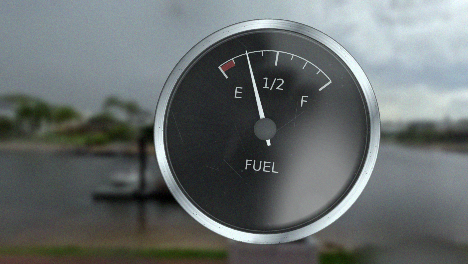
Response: 0.25
